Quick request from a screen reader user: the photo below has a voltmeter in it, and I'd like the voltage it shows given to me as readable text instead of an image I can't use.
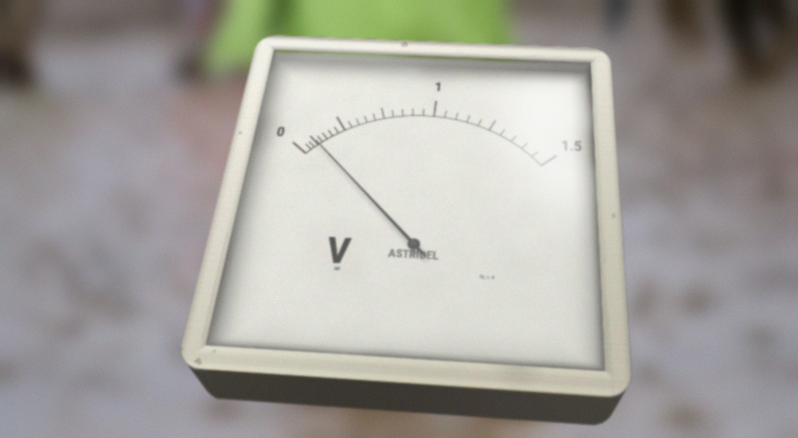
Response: 0.25 V
